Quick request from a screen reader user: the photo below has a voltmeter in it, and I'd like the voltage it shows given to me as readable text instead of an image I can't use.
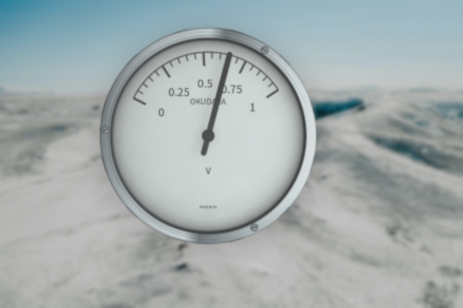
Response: 0.65 V
